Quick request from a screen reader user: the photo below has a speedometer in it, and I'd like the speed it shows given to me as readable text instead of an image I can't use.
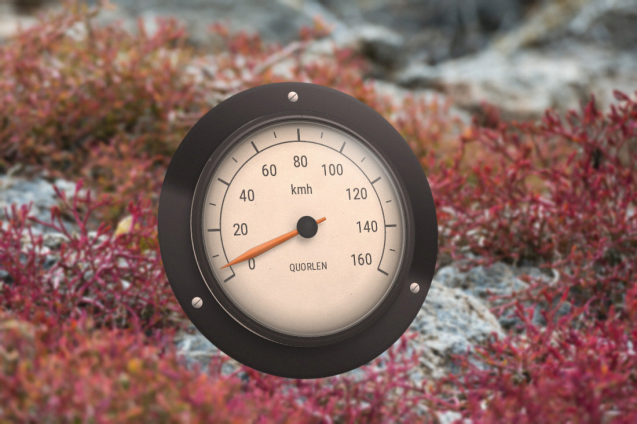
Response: 5 km/h
